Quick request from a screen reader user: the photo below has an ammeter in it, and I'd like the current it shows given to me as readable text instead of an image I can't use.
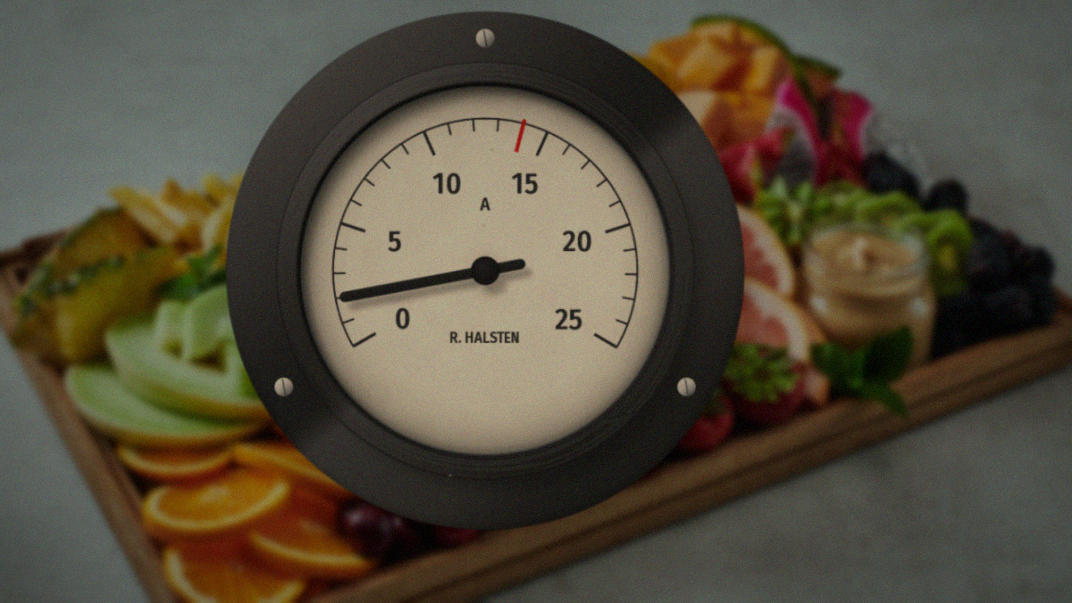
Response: 2 A
